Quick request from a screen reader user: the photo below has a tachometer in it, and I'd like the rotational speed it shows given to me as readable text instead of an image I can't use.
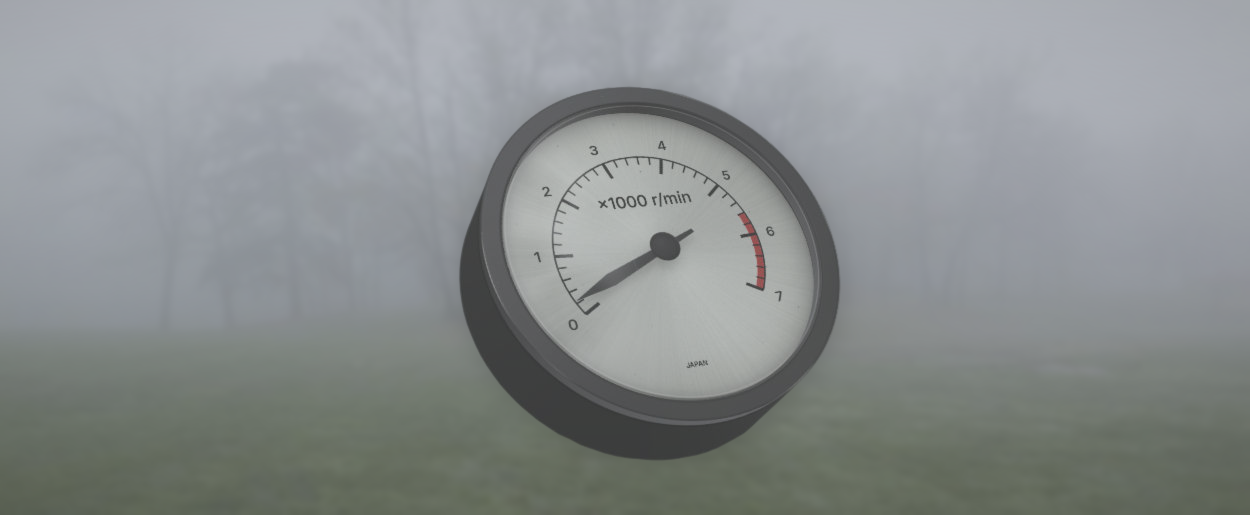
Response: 200 rpm
